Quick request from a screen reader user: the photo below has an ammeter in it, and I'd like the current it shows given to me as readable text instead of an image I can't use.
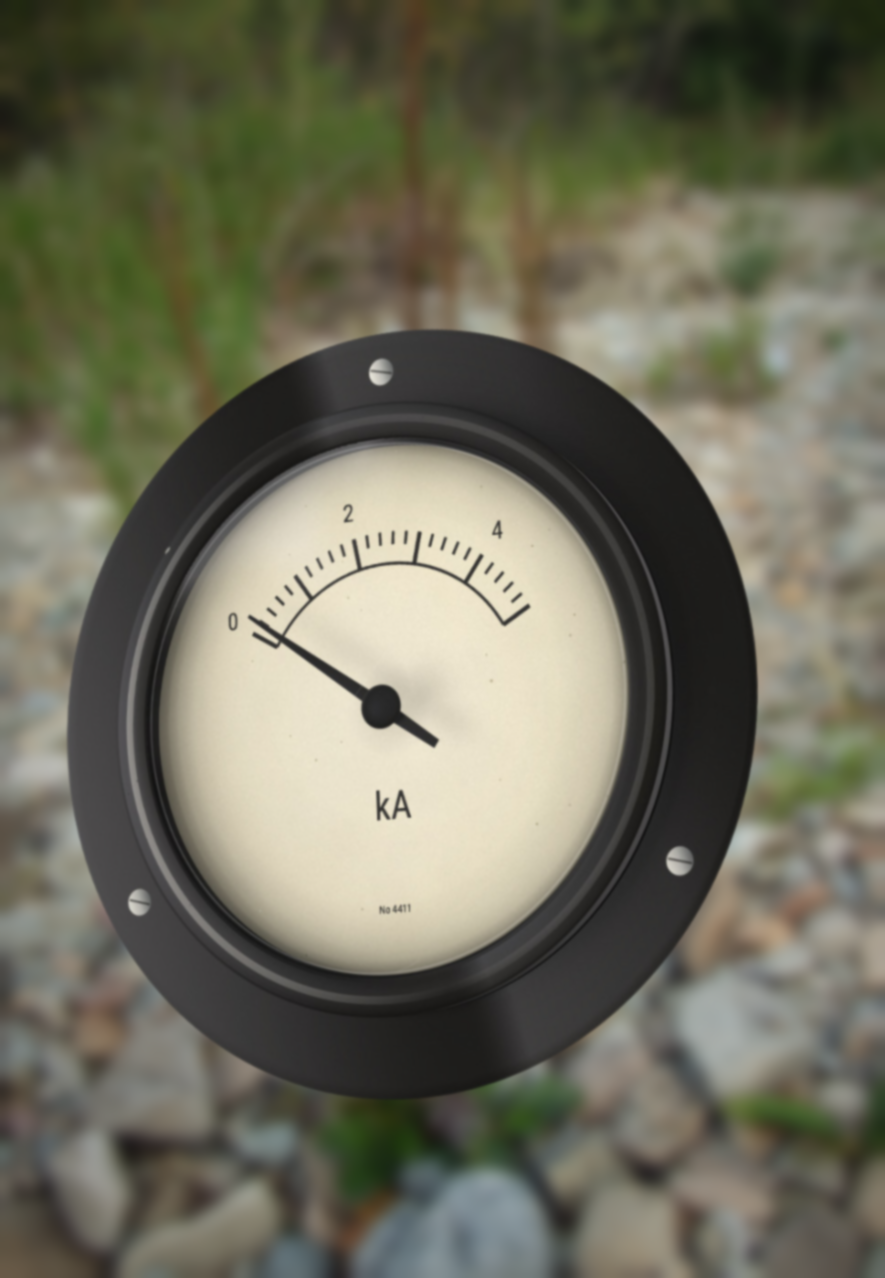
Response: 0.2 kA
